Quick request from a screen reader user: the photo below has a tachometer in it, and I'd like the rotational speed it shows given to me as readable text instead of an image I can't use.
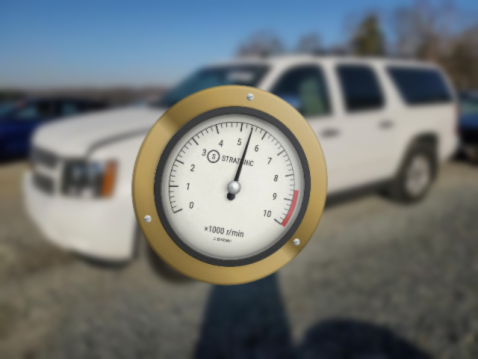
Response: 5400 rpm
